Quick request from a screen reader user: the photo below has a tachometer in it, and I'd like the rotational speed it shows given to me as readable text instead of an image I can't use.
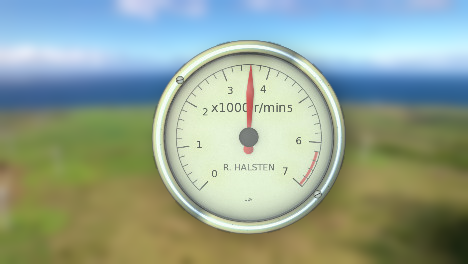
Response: 3600 rpm
